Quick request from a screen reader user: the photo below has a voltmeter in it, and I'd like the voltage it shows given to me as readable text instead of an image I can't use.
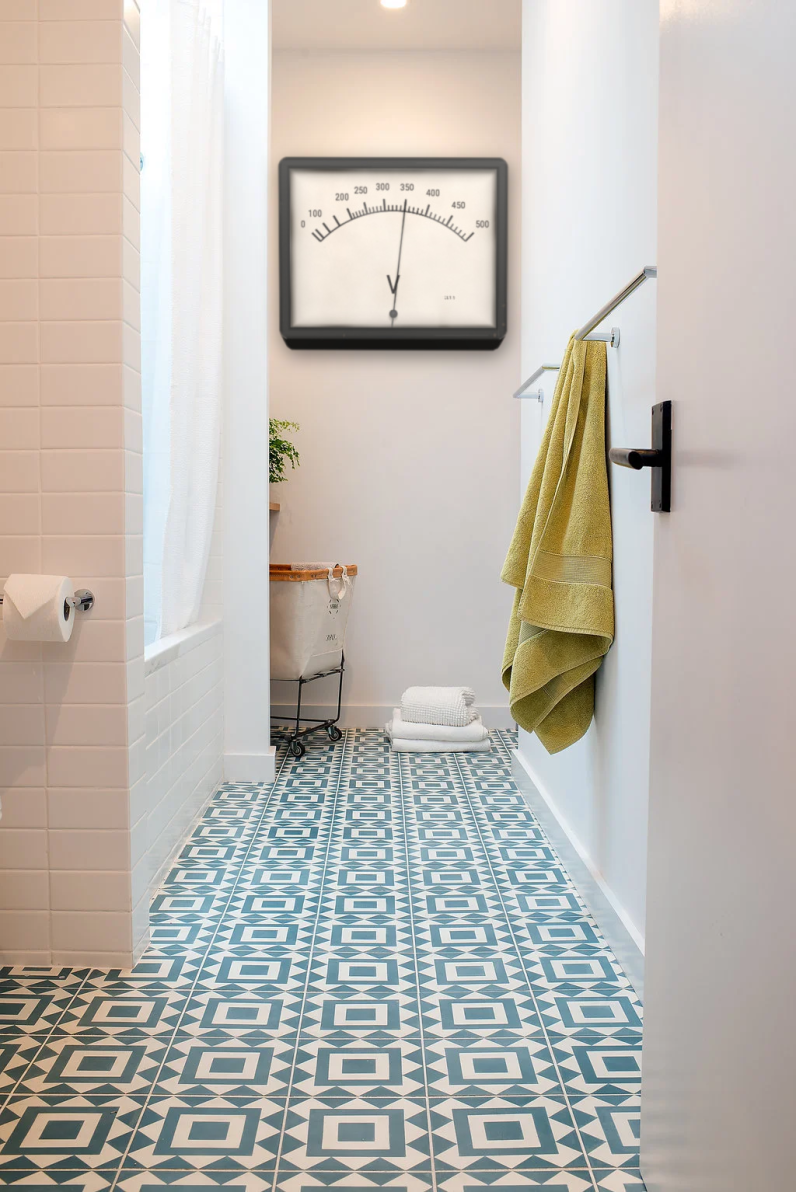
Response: 350 V
